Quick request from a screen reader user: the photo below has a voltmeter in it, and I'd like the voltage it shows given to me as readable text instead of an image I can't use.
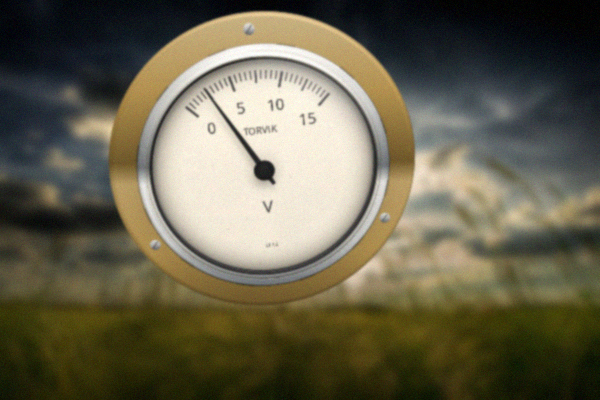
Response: 2.5 V
